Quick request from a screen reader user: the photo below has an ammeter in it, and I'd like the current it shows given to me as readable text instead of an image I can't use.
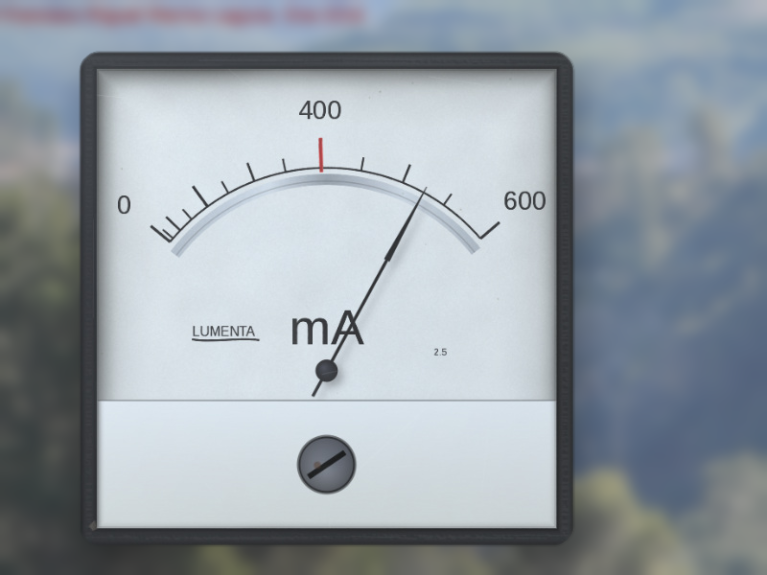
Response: 525 mA
